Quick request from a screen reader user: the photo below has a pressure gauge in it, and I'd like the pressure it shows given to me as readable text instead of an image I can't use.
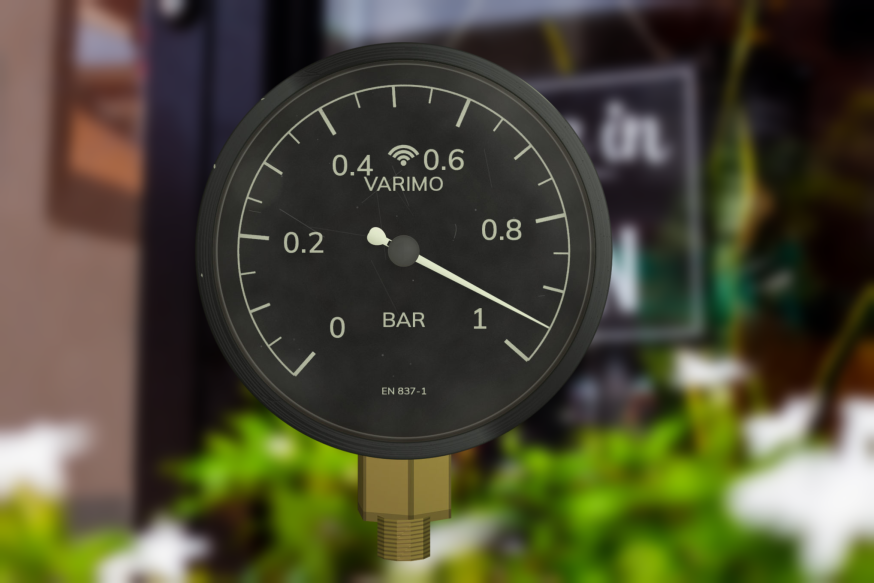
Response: 0.95 bar
